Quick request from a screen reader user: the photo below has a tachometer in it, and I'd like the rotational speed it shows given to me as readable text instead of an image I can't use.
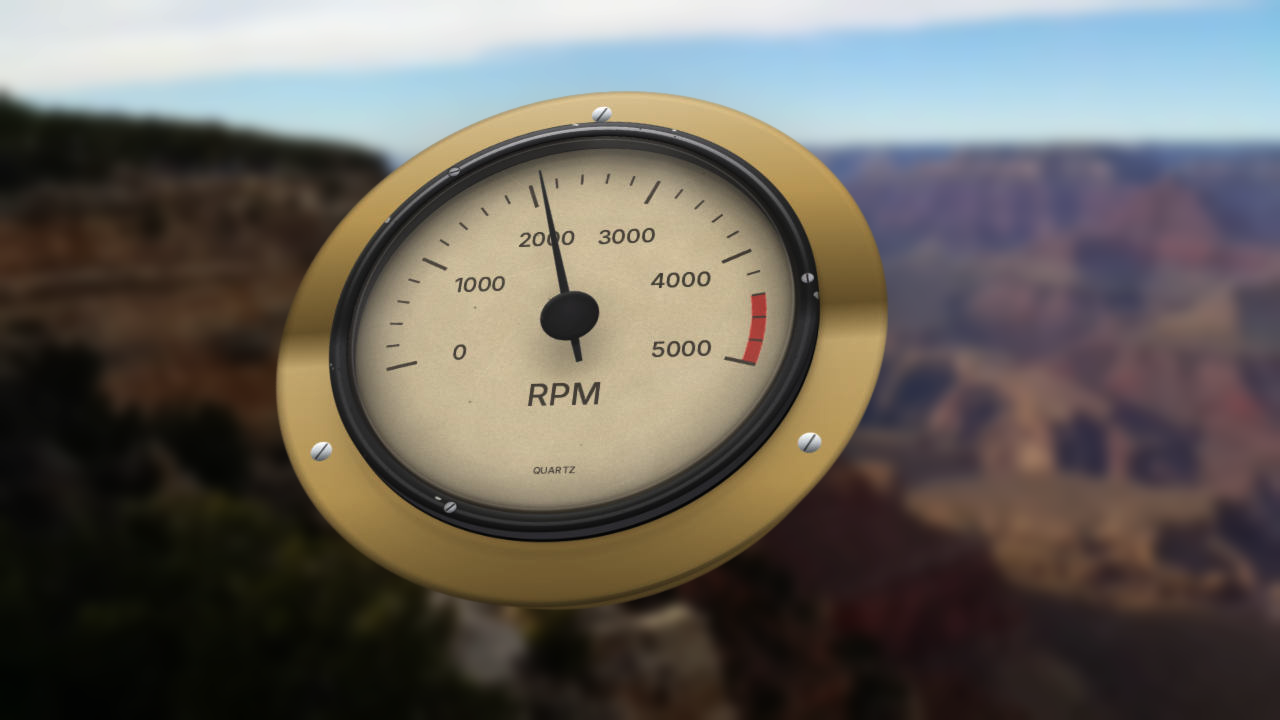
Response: 2100 rpm
